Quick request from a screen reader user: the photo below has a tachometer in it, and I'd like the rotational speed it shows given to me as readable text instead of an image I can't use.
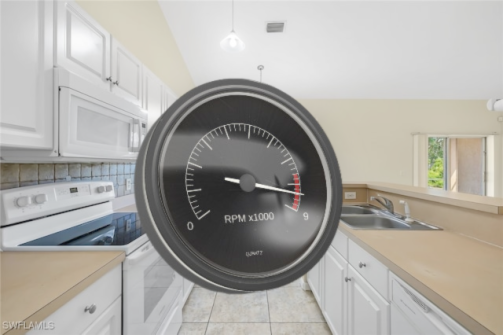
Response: 8400 rpm
